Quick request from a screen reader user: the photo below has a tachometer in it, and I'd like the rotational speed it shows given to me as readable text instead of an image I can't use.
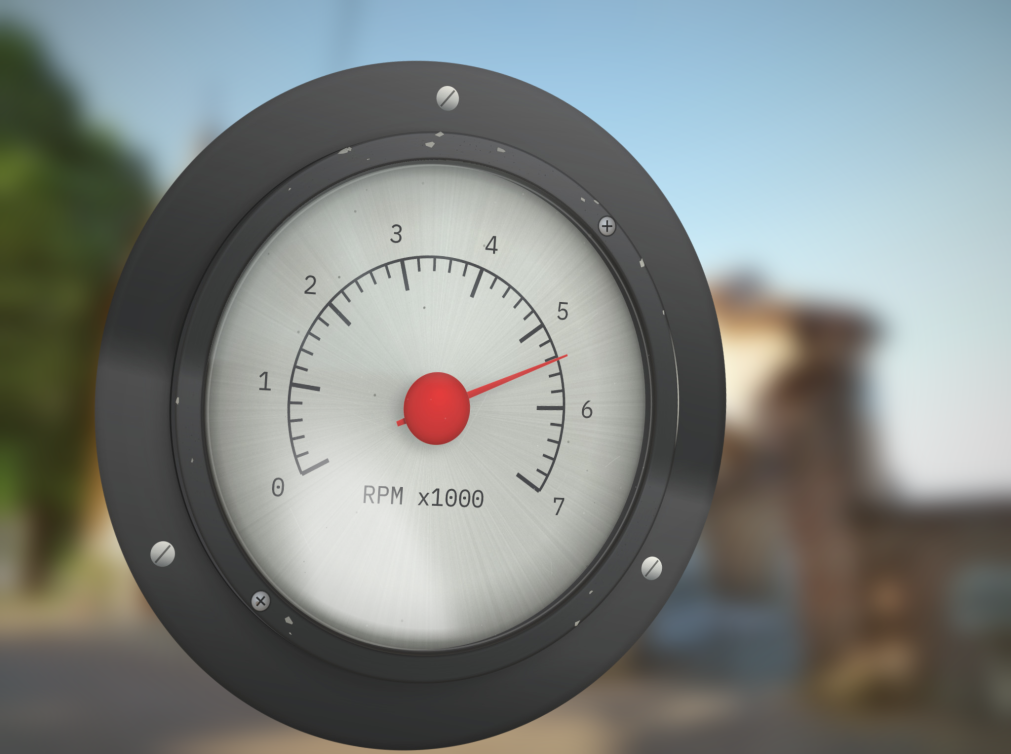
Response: 5400 rpm
